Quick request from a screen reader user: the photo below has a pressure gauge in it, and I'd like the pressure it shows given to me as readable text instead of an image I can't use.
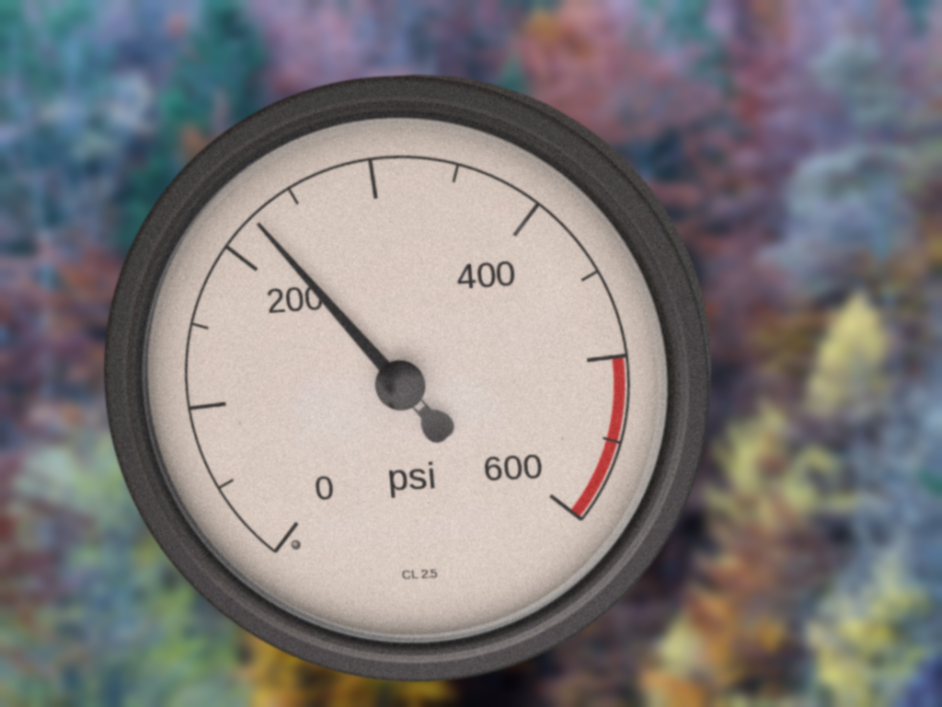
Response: 225 psi
